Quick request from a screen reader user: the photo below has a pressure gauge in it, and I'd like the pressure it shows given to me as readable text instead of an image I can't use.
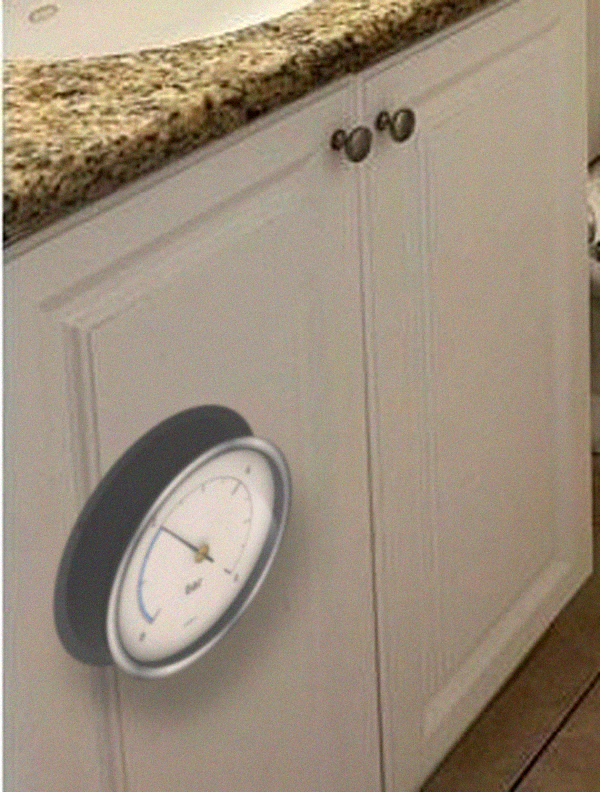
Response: 2 bar
